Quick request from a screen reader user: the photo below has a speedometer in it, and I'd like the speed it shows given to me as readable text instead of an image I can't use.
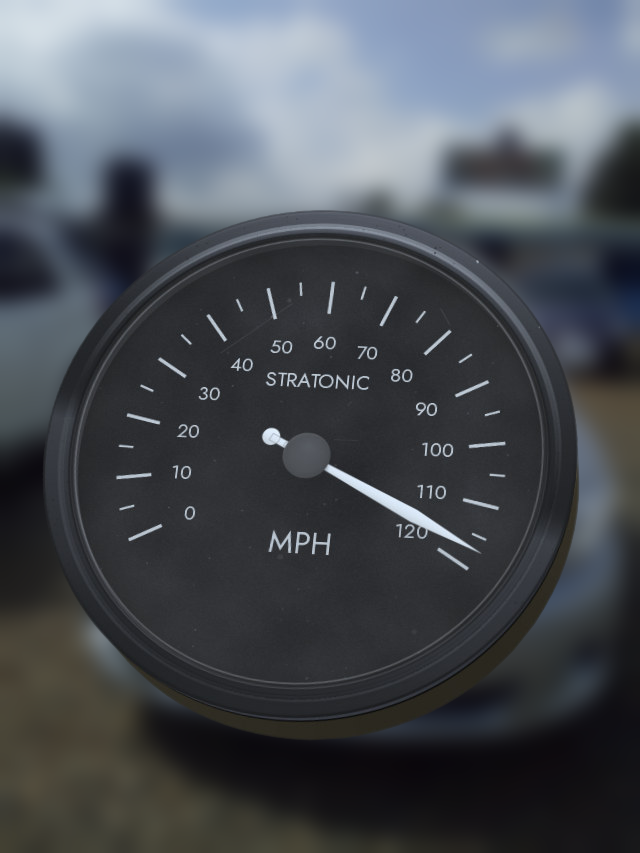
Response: 117.5 mph
